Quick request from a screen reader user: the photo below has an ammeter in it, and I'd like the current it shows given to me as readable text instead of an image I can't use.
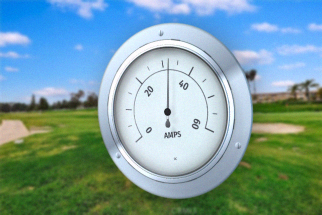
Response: 32.5 A
